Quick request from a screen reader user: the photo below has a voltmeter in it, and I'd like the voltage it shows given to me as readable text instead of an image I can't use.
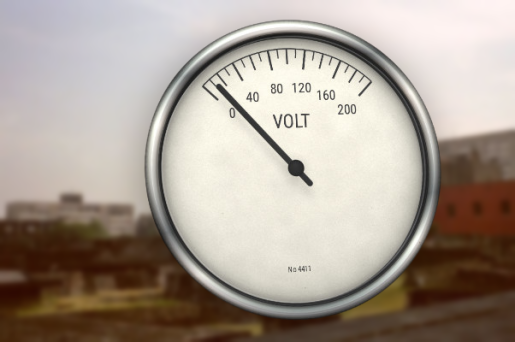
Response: 10 V
